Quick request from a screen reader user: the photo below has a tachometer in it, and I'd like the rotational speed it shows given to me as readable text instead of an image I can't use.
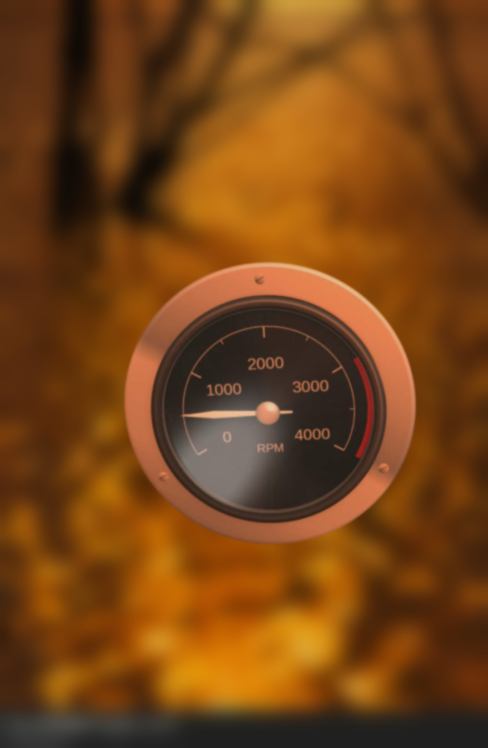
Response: 500 rpm
